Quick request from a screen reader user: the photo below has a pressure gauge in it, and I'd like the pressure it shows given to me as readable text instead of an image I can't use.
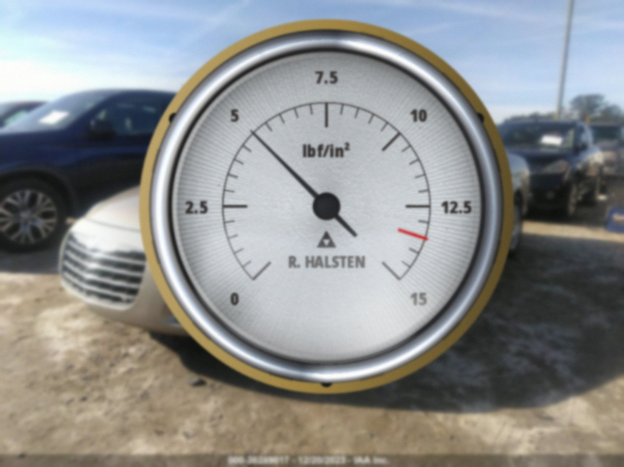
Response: 5 psi
